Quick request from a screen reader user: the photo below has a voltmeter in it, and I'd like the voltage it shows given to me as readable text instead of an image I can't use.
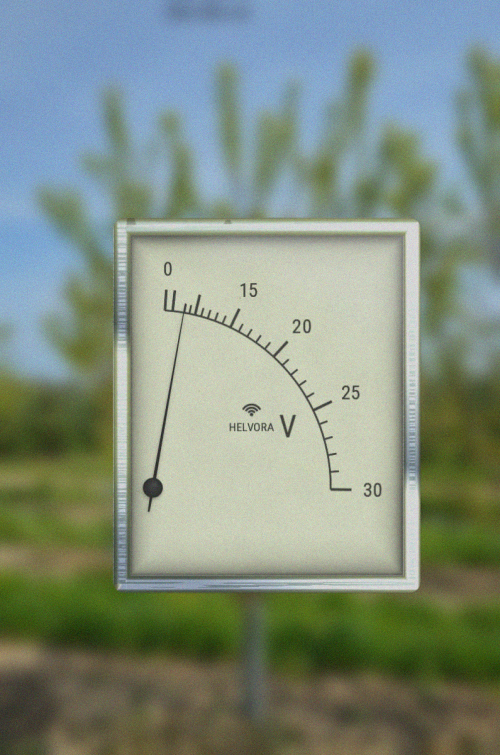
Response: 8 V
